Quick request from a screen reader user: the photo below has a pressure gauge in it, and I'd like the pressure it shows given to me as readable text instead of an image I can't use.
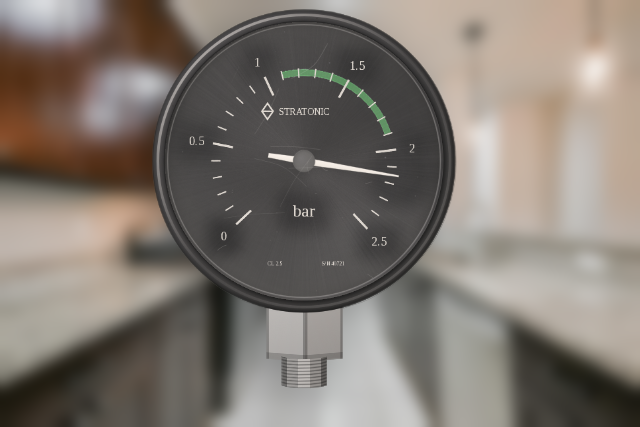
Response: 2.15 bar
